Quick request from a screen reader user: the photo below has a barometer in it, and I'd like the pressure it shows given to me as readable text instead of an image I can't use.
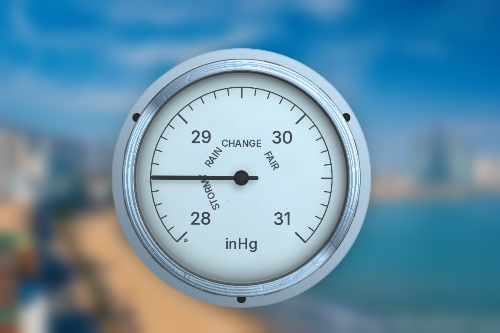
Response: 28.5 inHg
